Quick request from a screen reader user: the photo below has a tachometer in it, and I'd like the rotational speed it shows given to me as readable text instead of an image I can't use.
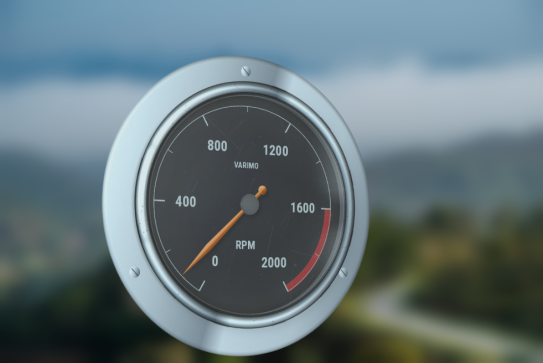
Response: 100 rpm
